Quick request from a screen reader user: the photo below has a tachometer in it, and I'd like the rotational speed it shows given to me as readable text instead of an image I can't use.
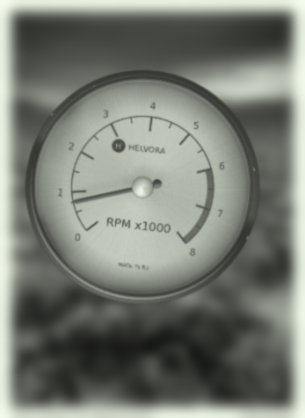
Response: 750 rpm
